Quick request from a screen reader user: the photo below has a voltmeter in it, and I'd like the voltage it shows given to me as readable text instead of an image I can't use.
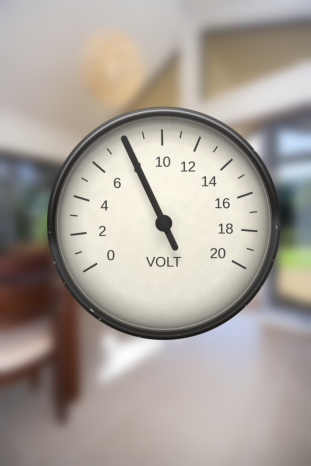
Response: 8 V
